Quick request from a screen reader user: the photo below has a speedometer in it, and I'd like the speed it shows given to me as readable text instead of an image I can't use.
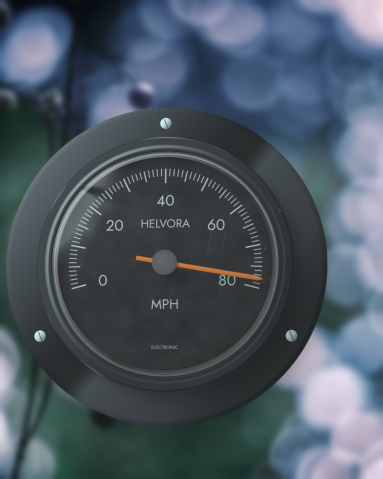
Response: 78 mph
